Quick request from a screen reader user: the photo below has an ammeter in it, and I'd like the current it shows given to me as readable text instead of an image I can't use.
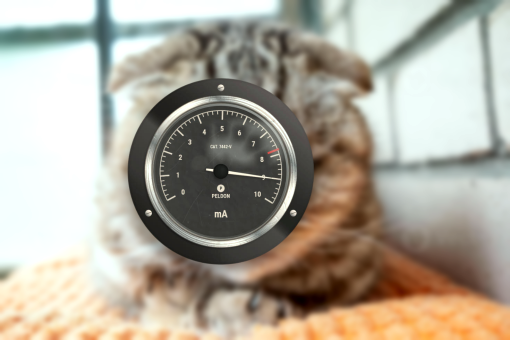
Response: 9 mA
